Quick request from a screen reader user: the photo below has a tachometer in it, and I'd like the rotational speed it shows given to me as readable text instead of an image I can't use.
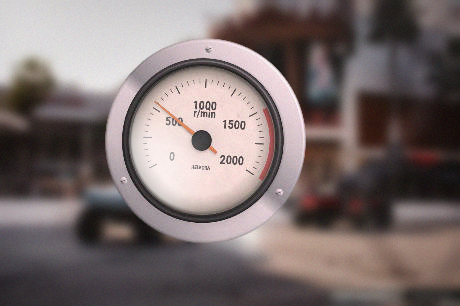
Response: 550 rpm
